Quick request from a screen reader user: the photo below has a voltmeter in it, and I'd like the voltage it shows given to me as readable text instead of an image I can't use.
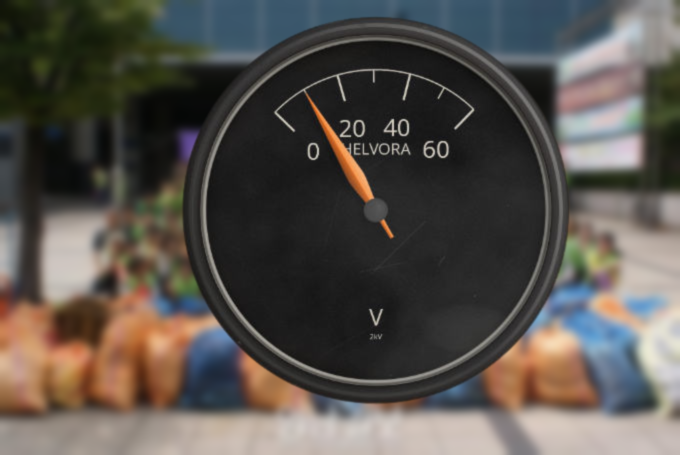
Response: 10 V
